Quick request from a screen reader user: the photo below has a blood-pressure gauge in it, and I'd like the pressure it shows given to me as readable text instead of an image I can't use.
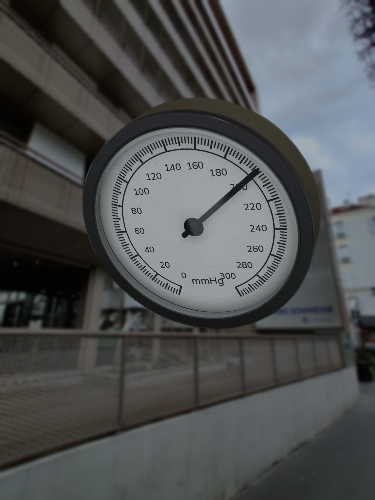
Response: 200 mmHg
